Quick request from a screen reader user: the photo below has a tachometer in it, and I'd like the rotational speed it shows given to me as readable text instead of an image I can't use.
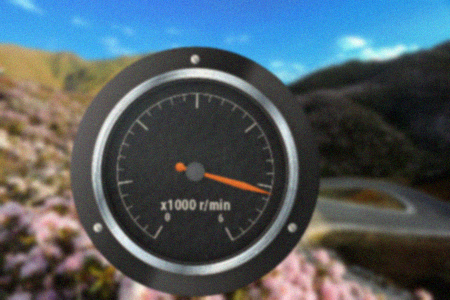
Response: 5100 rpm
